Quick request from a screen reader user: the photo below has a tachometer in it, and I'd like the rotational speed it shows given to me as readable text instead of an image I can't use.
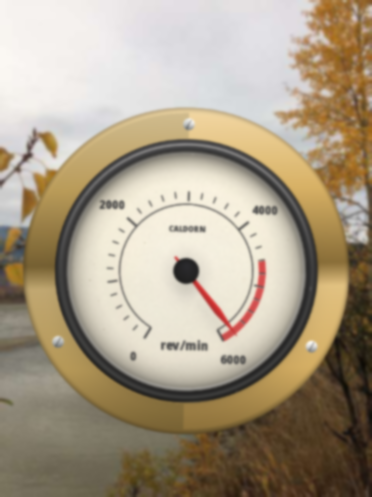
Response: 5800 rpm
